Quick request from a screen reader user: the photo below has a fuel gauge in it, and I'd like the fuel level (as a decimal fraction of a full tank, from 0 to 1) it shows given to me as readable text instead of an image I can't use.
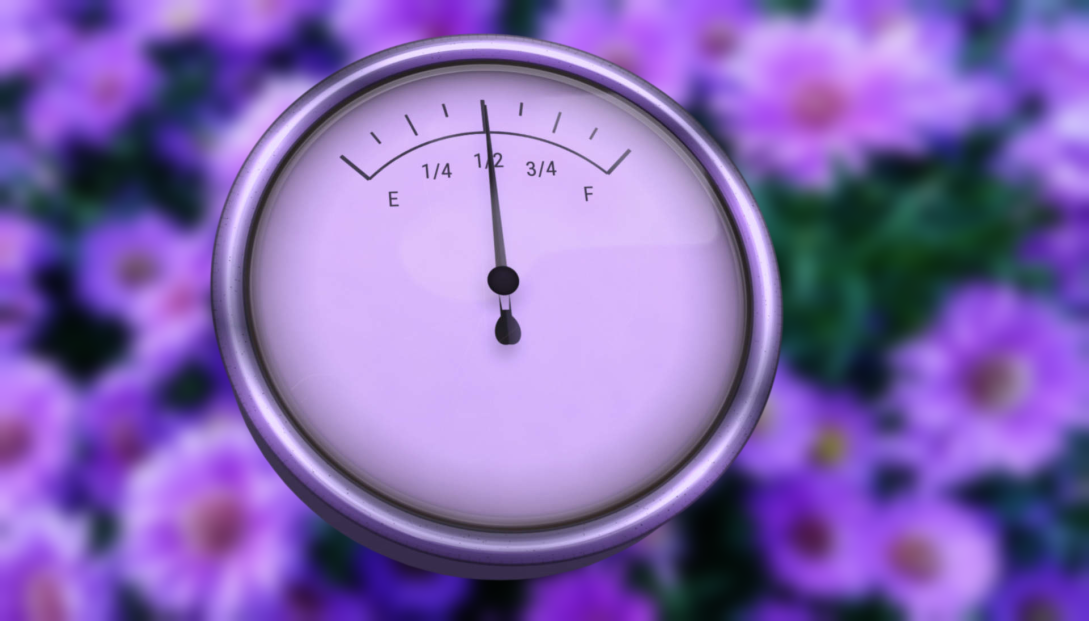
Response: 0.5
